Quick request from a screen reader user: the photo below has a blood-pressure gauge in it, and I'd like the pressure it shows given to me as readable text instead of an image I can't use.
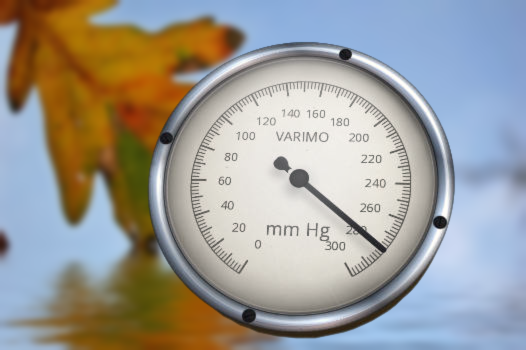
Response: 280 mmHg
